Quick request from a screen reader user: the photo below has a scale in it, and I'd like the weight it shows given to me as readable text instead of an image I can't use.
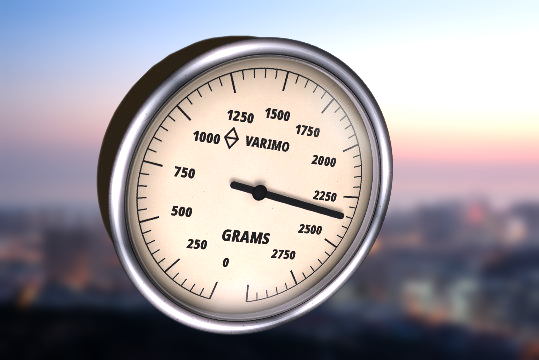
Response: 2350 g
